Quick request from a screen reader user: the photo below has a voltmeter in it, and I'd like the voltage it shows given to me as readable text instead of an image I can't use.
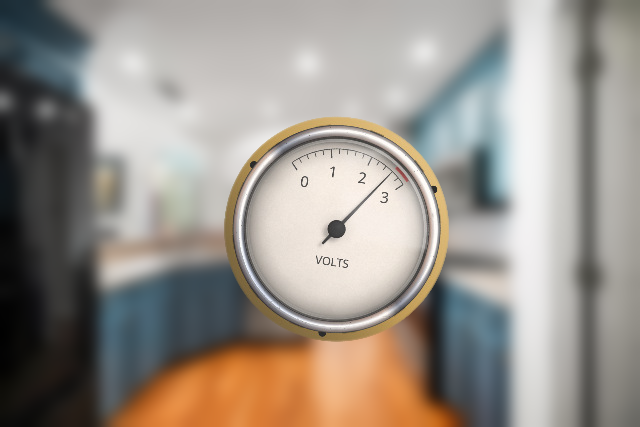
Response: 2.6 V
